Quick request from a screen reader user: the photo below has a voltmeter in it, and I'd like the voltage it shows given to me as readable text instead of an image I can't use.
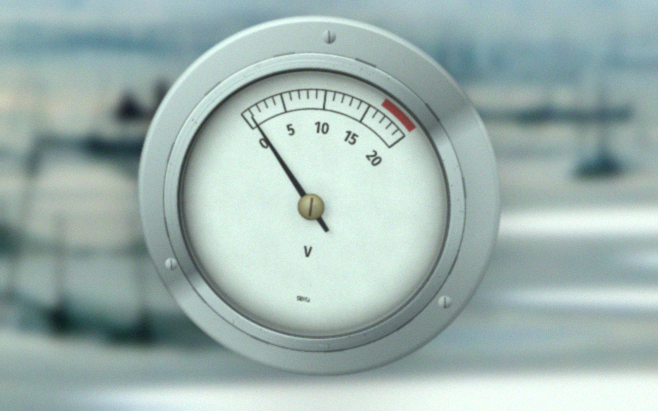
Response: 1 V
